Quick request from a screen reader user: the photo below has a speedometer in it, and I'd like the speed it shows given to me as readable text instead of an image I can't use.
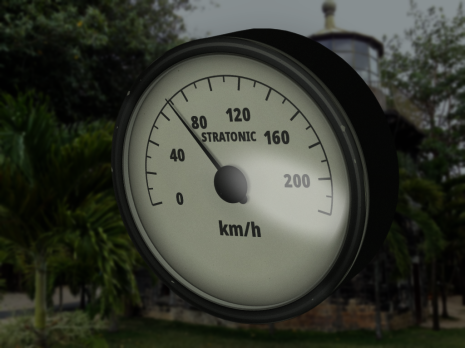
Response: 70 km/h
